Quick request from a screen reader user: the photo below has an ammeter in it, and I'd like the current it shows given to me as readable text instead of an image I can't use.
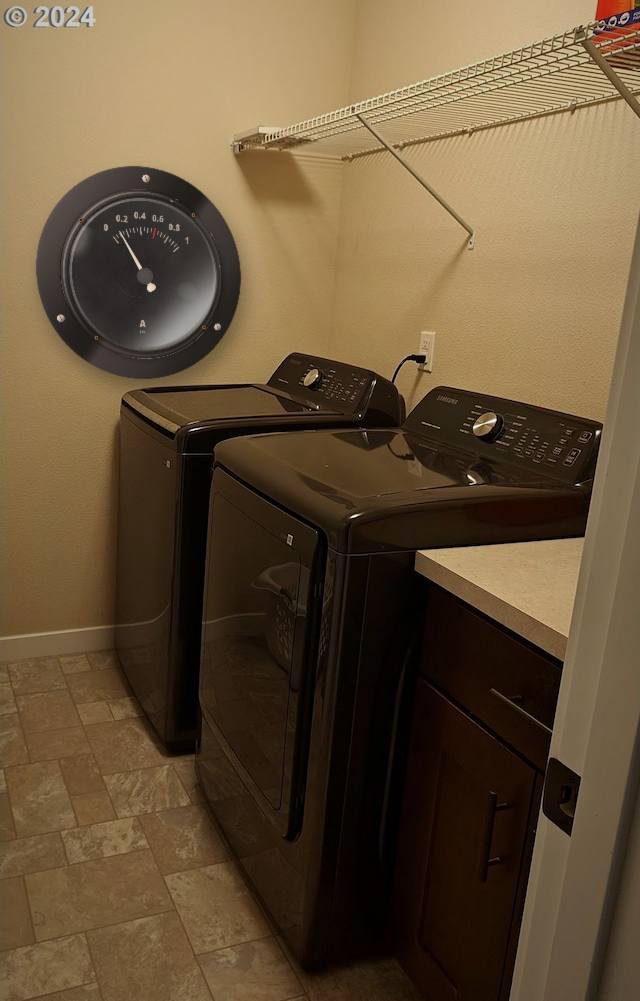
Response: 0.1 A
